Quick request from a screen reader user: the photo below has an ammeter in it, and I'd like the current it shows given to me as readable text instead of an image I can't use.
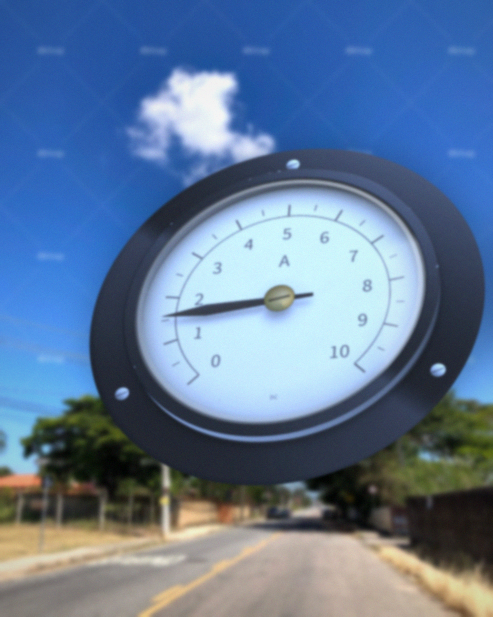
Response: 1.5 A
